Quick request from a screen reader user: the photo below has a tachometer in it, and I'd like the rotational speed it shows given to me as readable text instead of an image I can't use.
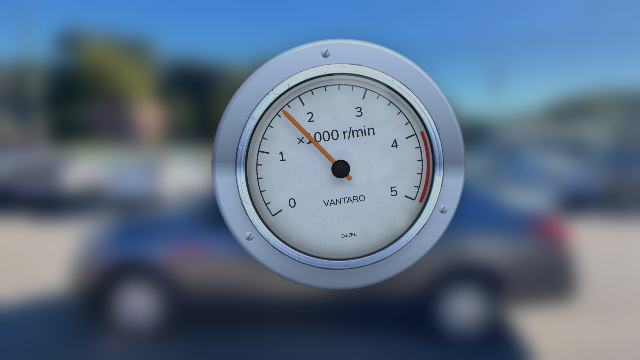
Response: 1700 rpm
